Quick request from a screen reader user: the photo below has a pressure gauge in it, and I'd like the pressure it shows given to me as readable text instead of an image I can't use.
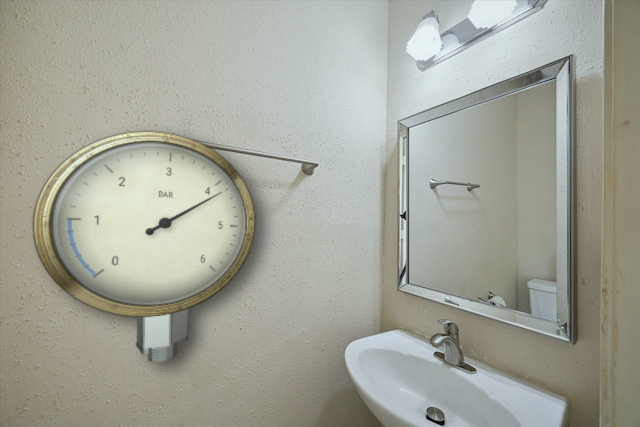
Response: 4.2 bar
